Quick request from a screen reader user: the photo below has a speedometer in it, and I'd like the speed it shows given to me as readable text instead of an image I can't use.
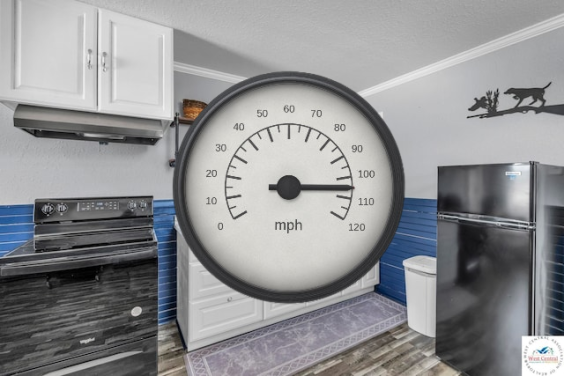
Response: 105 mph
